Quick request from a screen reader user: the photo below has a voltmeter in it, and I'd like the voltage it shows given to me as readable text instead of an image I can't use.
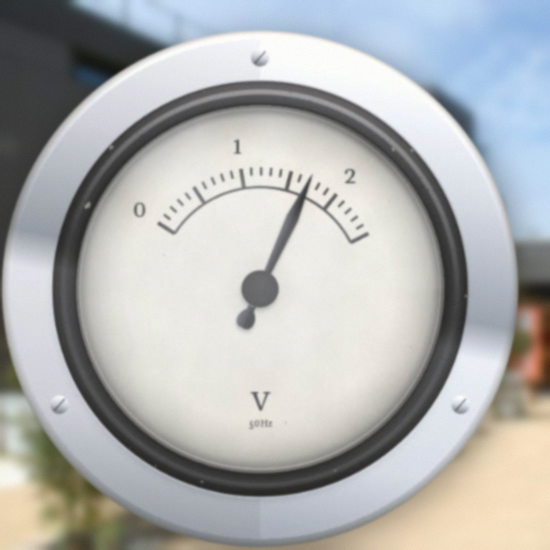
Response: 1.7 V
